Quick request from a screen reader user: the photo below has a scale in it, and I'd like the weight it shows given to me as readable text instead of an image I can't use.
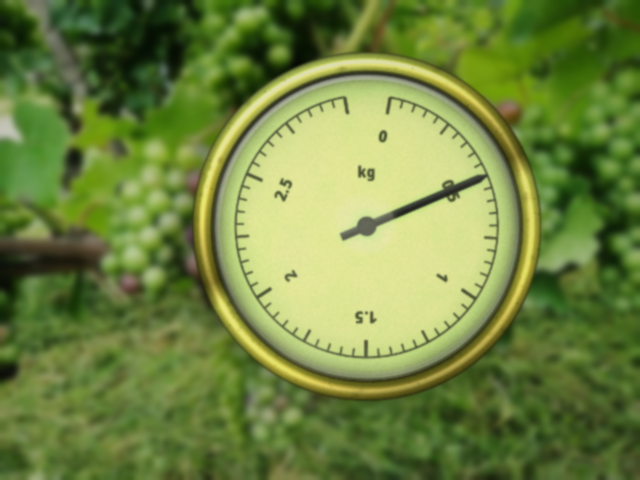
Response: 0.5 kg
